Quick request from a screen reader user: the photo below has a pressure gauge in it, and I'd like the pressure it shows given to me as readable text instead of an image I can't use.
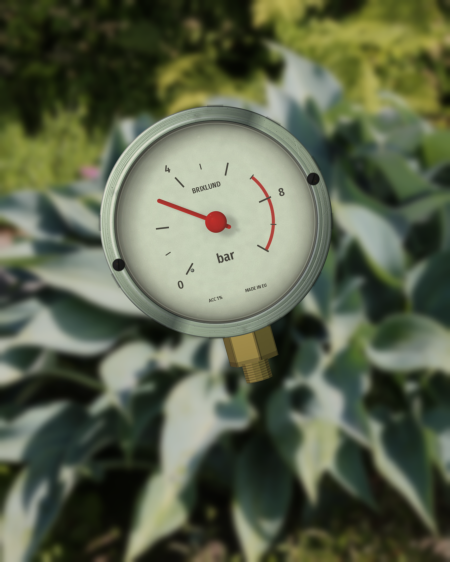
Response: 3 bar
